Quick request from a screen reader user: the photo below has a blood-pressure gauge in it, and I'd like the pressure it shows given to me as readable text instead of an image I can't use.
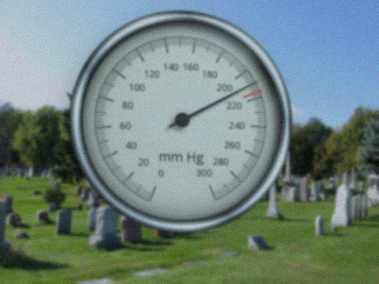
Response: 210 mmHg
